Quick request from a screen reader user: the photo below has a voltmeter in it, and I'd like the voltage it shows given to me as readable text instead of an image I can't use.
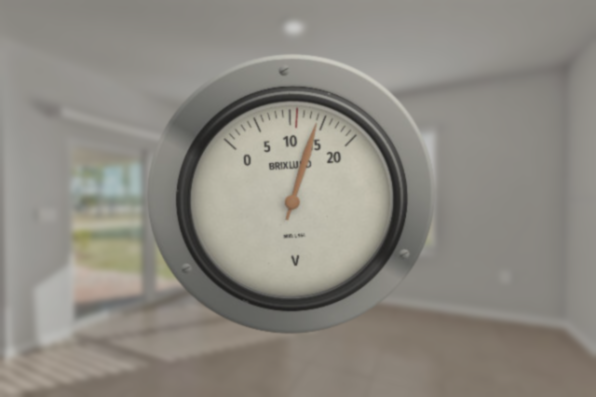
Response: 14 V
